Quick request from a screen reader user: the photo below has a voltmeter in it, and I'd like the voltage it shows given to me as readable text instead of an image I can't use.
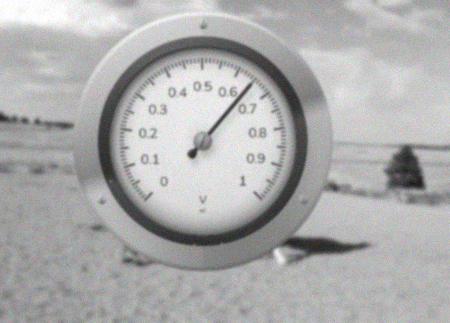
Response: 0.65 V
